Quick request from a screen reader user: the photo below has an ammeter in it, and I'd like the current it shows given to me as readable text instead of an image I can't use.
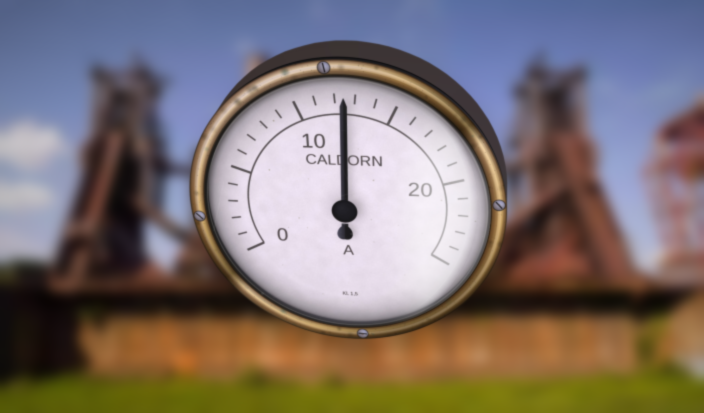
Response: 12.5 A
